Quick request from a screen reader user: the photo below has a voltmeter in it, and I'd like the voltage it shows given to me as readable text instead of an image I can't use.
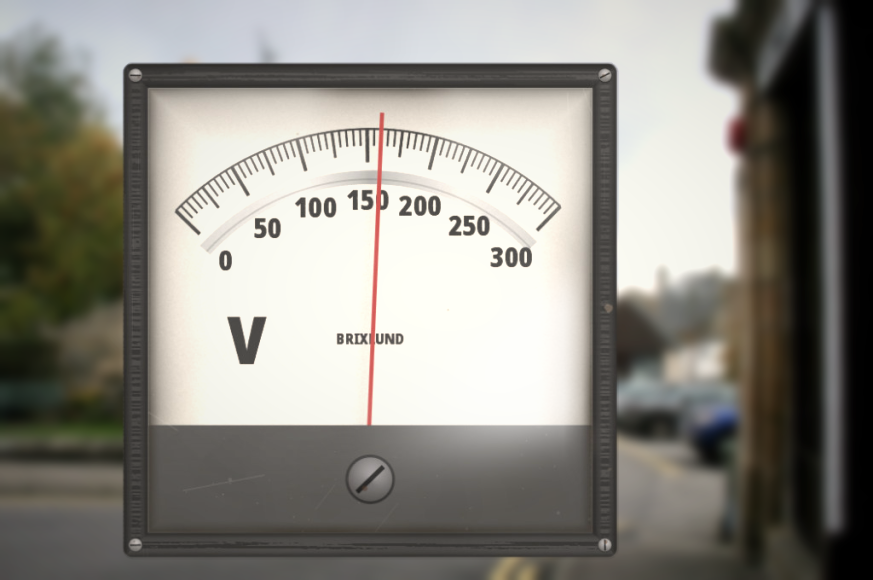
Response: 160 V
